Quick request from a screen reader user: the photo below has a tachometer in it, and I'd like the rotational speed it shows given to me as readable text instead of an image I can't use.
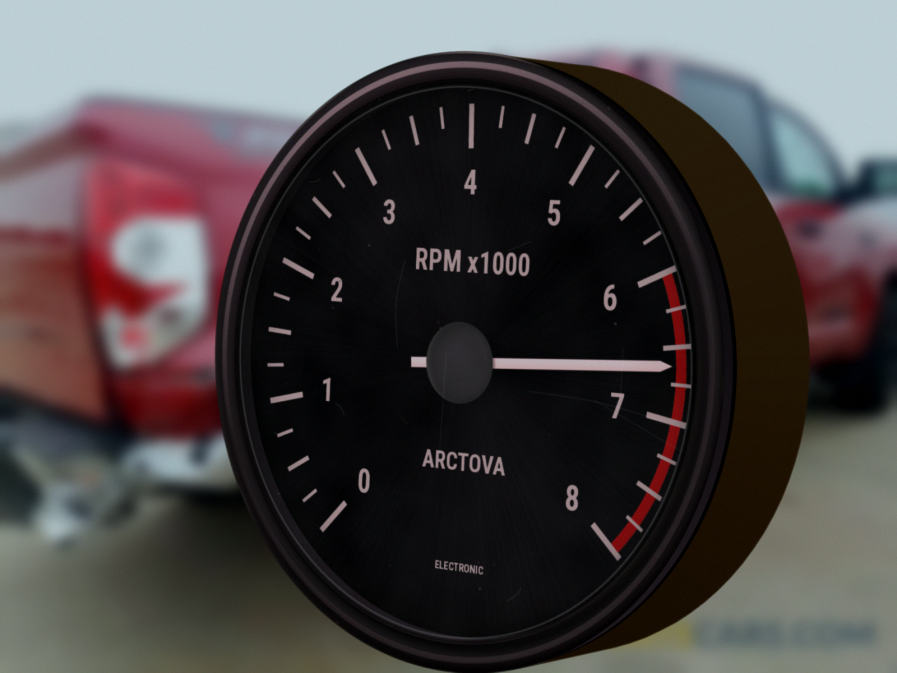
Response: 6625 rpm
